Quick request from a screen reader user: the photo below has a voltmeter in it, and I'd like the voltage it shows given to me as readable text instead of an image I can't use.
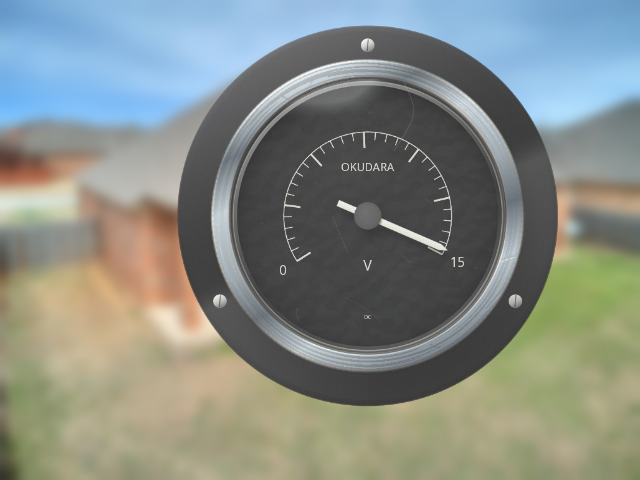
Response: 14.75 V
